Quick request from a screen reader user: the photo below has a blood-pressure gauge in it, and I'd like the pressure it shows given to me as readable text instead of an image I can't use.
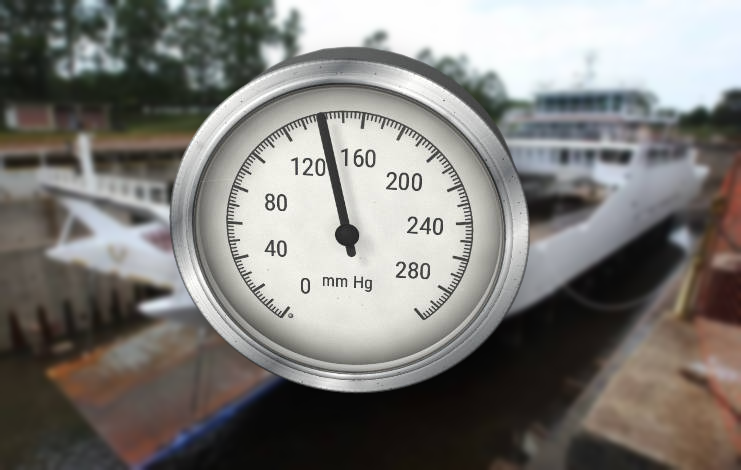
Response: 140 mmHg
